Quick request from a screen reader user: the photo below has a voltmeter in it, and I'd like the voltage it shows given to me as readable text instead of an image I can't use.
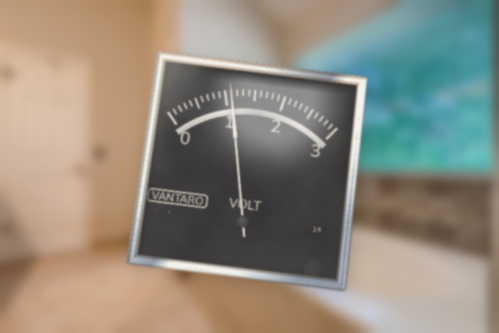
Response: 1.1 V
